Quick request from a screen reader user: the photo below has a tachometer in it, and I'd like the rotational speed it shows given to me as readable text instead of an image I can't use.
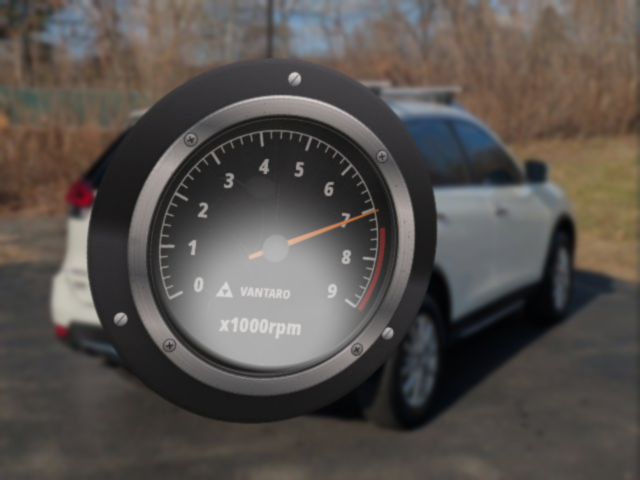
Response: 7000 rpm
